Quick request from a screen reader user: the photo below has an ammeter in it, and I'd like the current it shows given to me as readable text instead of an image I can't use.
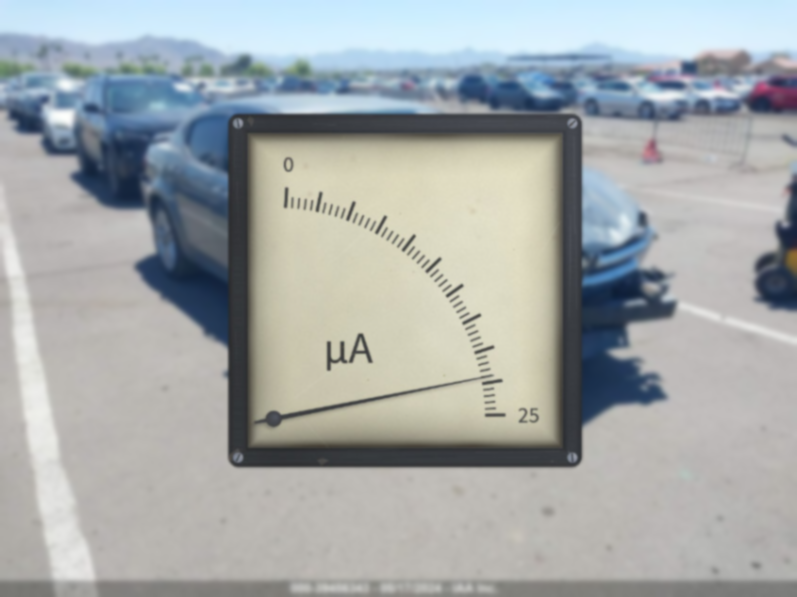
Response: 22 µA
